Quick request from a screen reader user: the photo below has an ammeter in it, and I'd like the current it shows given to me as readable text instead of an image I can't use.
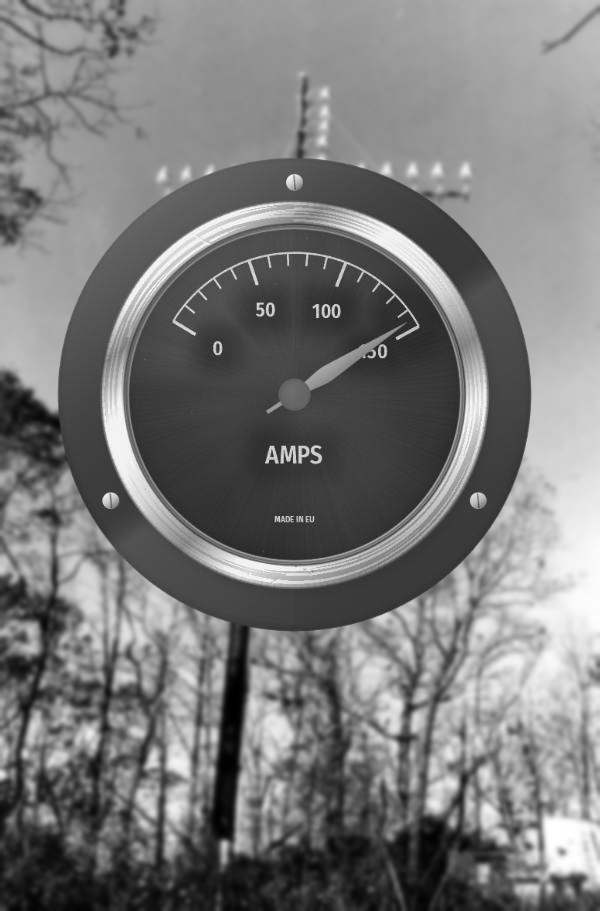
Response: 145 A
